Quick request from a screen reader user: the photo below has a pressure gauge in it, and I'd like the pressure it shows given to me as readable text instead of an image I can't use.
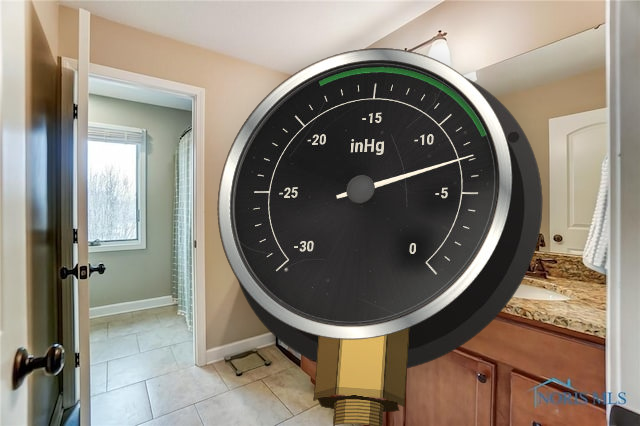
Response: -7 inHg
